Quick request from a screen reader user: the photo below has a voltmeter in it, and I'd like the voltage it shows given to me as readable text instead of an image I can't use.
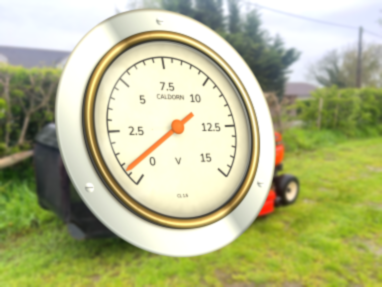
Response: 0.75 V
